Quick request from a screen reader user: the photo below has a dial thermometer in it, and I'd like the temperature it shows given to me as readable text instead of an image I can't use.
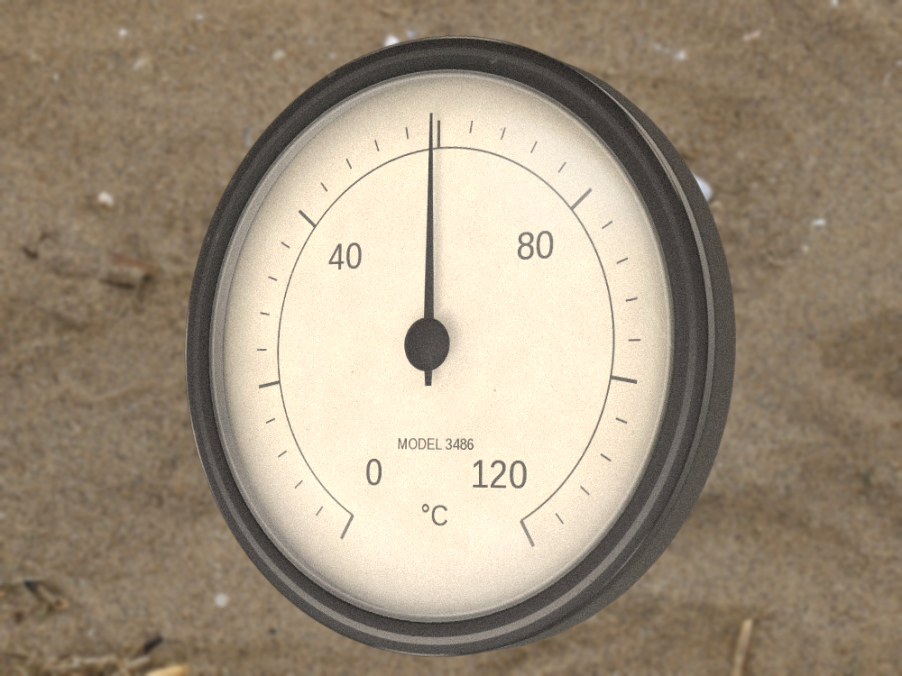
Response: 60 °C
